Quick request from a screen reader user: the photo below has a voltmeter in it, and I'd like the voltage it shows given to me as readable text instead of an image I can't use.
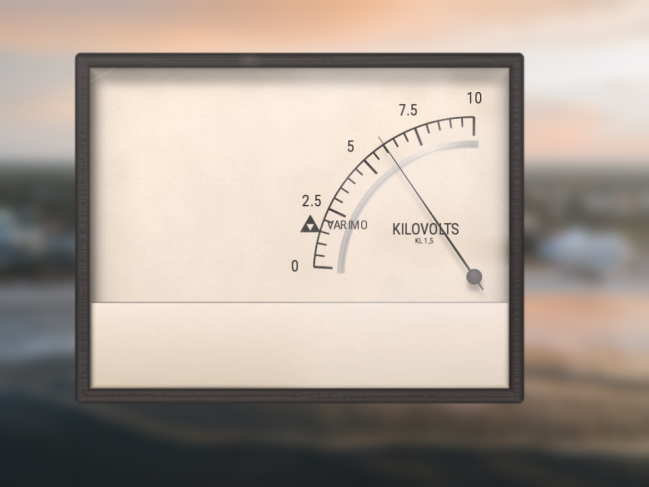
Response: 6 kV
